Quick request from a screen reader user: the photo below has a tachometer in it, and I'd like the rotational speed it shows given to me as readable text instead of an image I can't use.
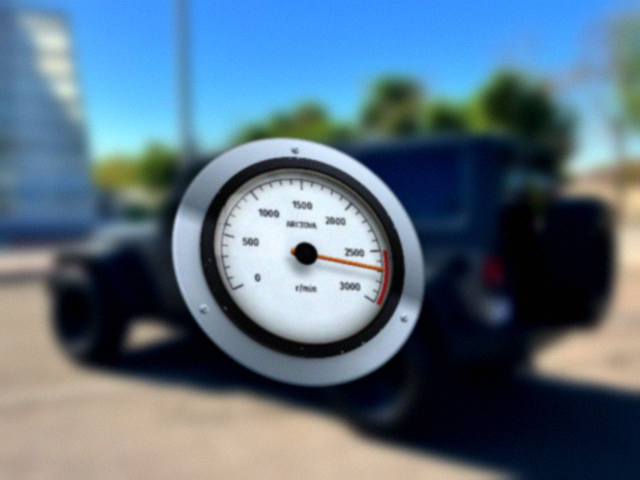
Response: 2700 rpm
